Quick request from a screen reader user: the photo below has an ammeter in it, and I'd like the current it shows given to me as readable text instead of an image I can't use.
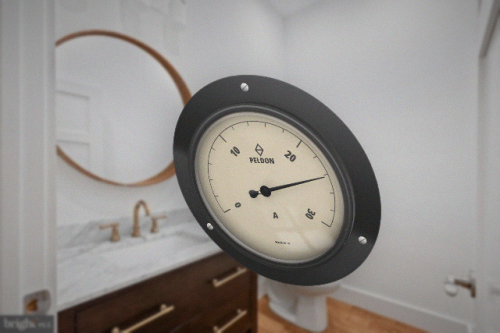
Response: 24 A
